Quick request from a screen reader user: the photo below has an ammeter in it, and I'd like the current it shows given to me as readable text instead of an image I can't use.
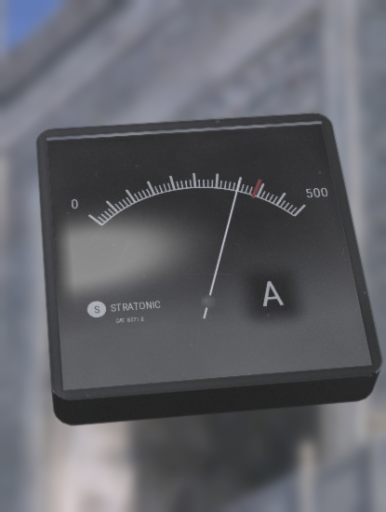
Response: 350 A
